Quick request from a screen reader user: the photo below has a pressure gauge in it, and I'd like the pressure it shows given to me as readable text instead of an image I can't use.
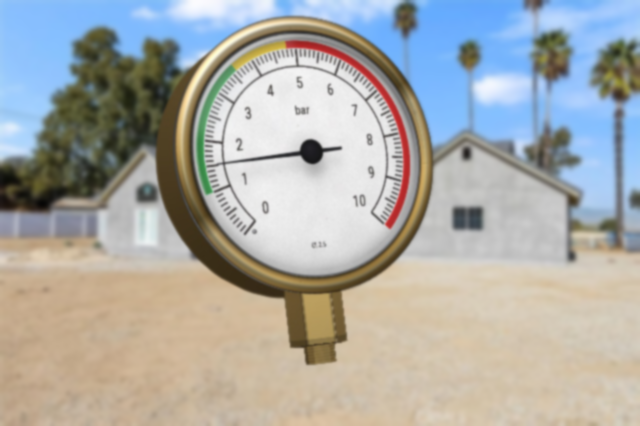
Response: 1.5 bar
